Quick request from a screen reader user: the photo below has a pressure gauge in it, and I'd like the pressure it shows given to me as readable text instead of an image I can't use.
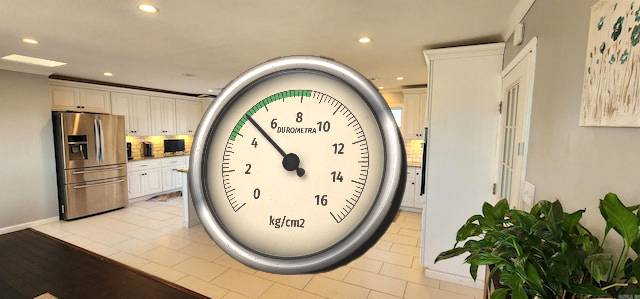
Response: 5 kg/cm²
